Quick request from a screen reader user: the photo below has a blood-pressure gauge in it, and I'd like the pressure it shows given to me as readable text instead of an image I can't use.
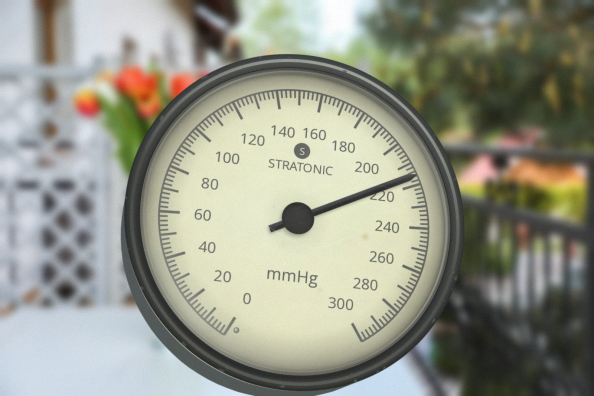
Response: 216 mmHg
